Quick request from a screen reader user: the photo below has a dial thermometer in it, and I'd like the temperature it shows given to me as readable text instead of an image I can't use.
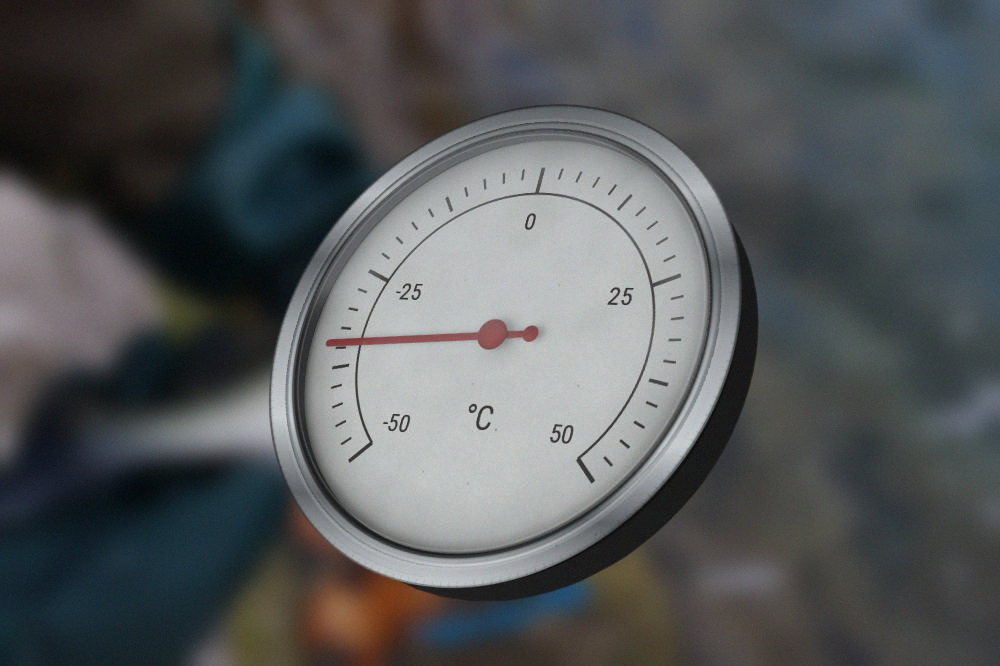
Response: -35 °C
